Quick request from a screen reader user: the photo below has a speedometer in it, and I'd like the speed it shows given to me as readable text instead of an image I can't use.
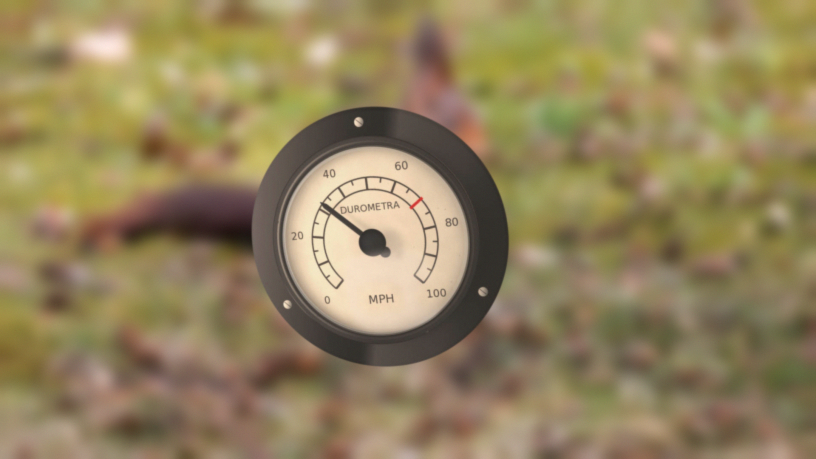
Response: 32.5 mph
